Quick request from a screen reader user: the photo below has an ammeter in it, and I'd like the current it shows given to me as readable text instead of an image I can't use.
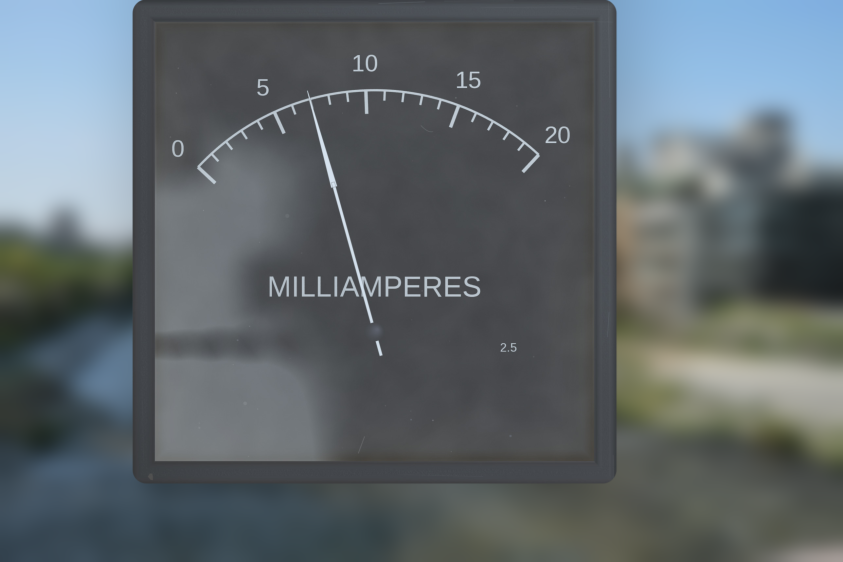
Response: 7 mA
